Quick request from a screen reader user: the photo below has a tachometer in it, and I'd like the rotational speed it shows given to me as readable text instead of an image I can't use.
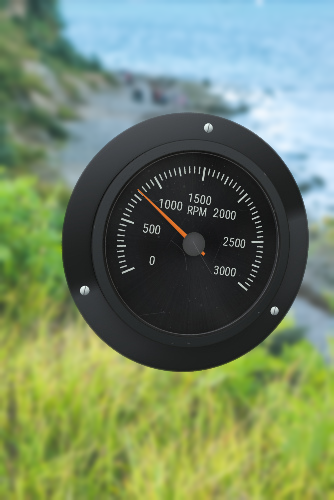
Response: 800 rpm
